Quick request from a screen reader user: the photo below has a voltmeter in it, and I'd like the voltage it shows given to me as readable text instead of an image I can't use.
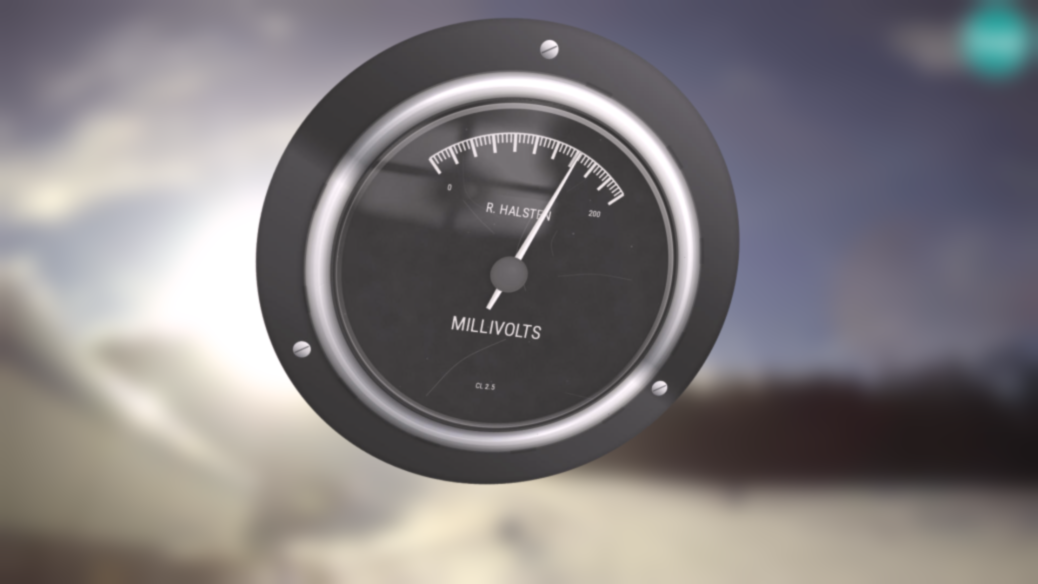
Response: 140 mV
